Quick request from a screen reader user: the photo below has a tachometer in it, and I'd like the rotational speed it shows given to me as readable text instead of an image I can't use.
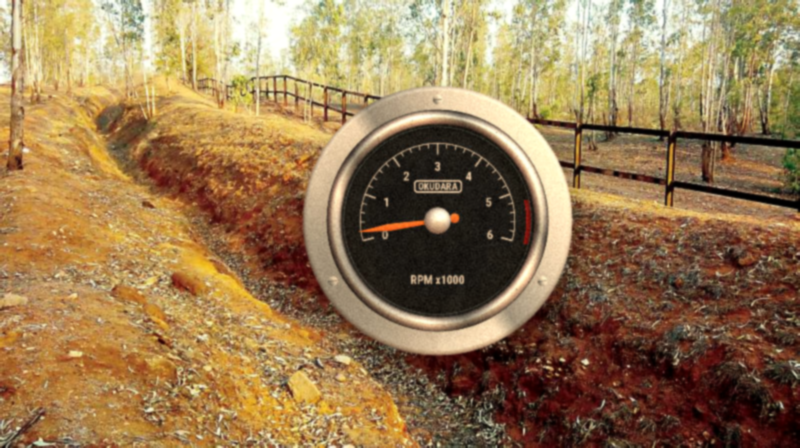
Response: 200 rpm
